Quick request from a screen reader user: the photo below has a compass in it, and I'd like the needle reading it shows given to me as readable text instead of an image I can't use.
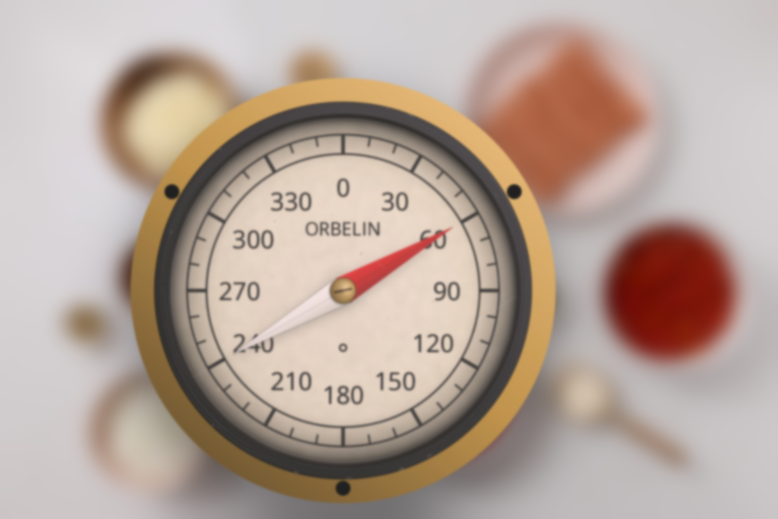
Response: 60 °
